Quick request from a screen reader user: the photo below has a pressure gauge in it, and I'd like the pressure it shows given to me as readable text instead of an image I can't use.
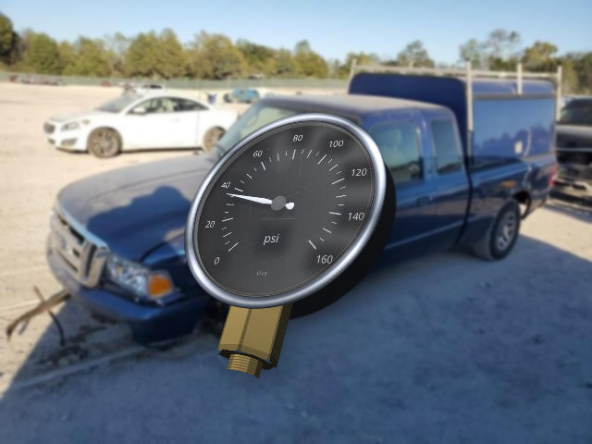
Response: 35 psi
